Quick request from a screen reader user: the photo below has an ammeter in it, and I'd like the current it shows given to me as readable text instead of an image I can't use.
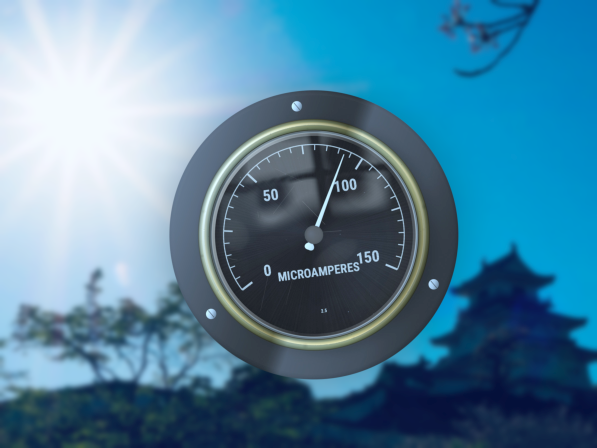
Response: 92.5 µA
